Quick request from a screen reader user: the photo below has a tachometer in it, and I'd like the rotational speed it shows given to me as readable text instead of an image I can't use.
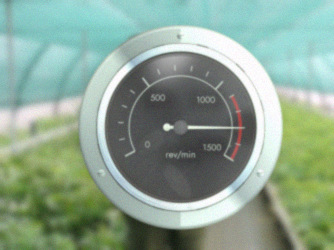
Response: 1300 rpm
